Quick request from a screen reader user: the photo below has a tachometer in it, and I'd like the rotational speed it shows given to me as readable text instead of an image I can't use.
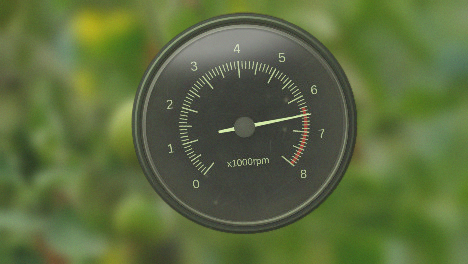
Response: 6500 rpm
